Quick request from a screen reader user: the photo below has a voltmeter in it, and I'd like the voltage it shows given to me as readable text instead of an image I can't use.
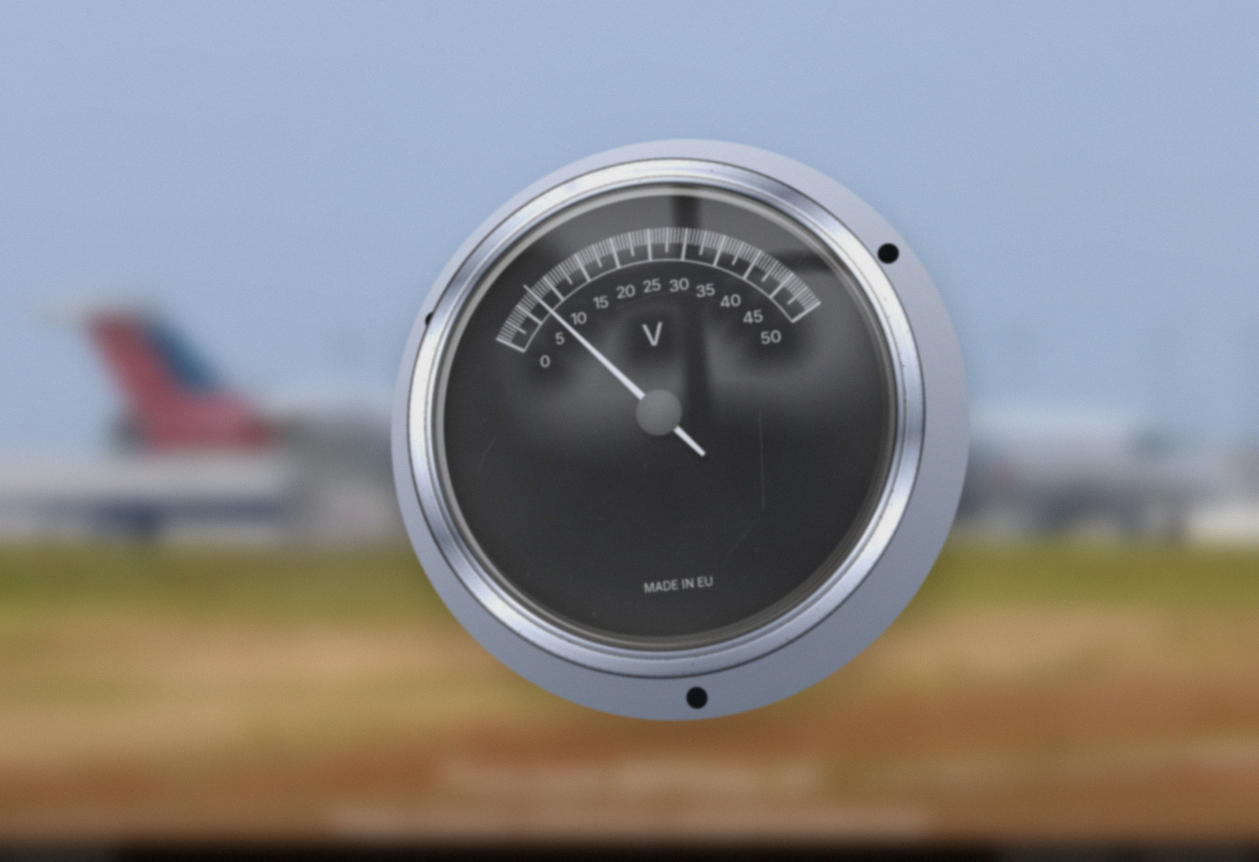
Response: 7.5 V
